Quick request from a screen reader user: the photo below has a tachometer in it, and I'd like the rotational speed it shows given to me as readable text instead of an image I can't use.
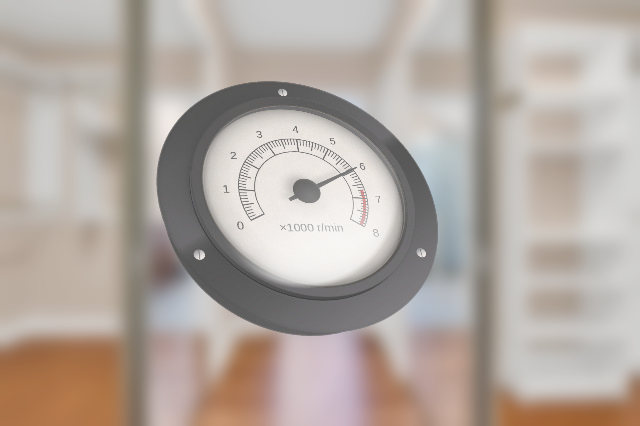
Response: 6000 rpm
